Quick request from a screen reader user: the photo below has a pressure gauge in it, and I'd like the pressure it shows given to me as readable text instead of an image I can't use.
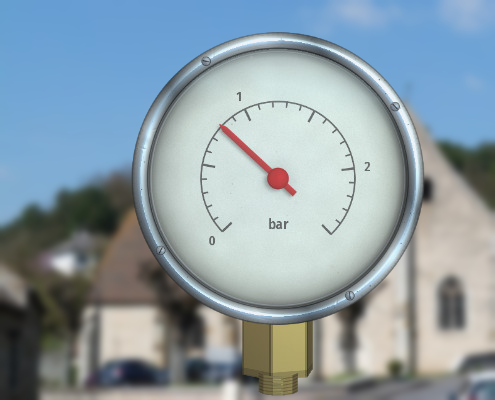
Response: 0.8 bar
